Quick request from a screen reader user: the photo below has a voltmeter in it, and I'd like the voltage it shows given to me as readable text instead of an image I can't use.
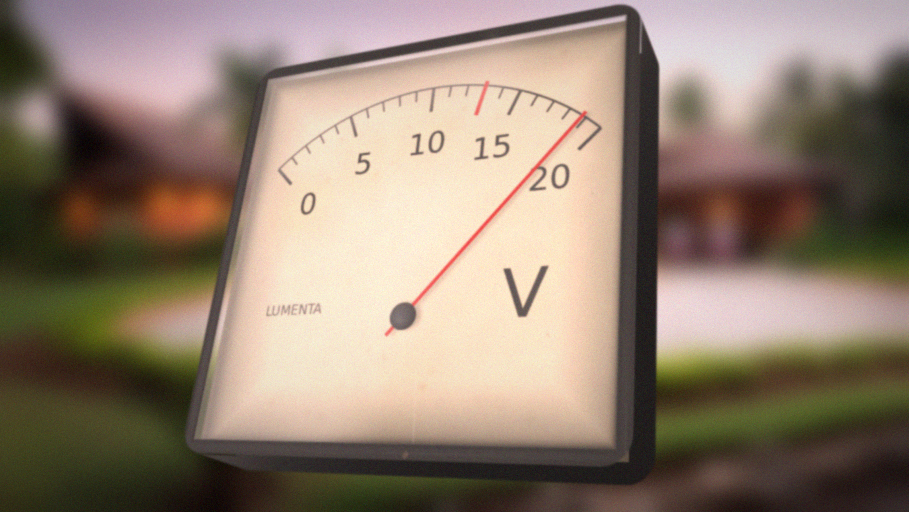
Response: 19 V
